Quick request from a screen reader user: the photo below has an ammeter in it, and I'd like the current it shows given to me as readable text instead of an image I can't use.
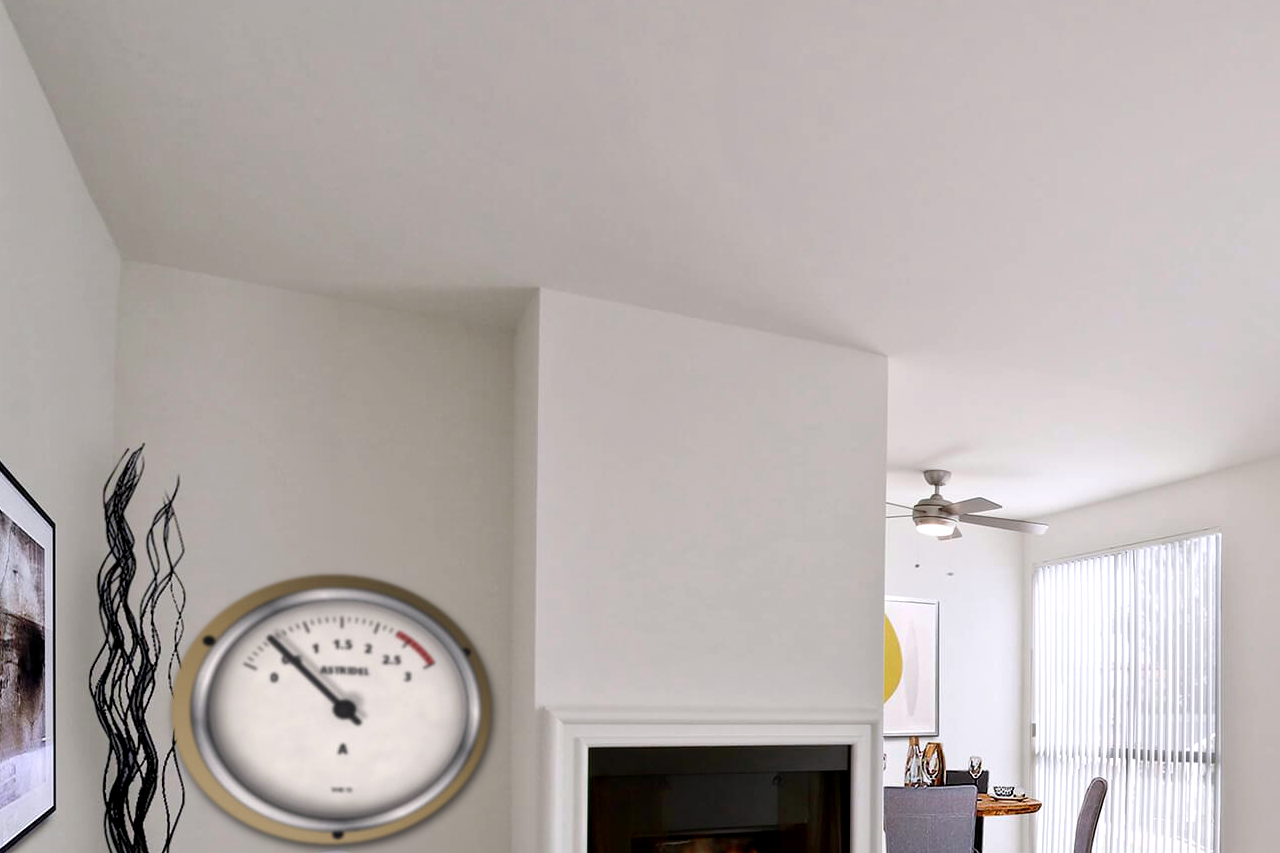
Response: 0.5 A
